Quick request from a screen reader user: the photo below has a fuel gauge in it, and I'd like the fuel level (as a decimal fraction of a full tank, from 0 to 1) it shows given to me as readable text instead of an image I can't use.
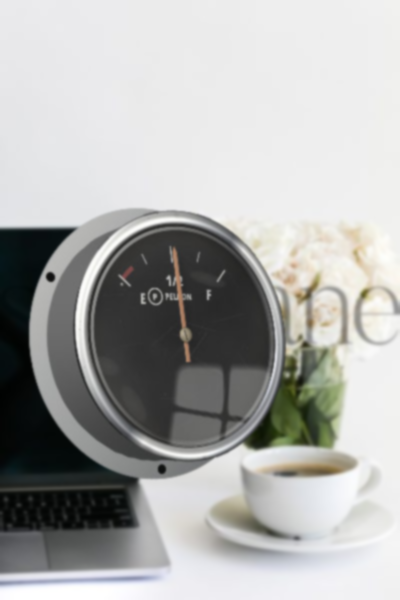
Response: 0.5
